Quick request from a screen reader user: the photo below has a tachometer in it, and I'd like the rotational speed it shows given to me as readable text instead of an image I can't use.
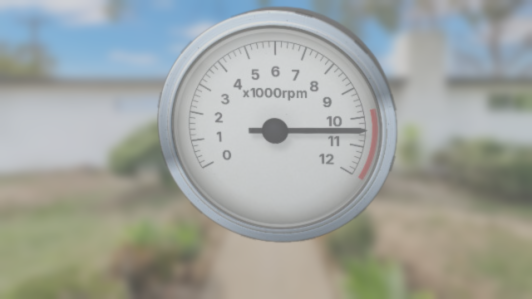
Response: 10400 rpm
